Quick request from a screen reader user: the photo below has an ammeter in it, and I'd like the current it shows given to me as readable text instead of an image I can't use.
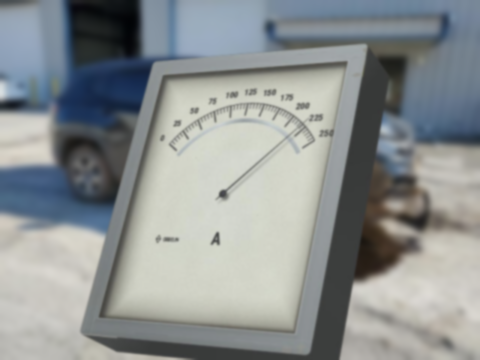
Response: 225 A
